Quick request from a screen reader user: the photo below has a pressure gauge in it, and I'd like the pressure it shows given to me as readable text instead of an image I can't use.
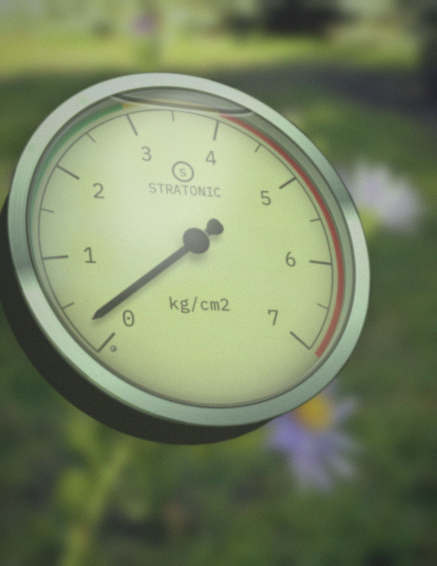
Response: 0.25 kg/cm²
